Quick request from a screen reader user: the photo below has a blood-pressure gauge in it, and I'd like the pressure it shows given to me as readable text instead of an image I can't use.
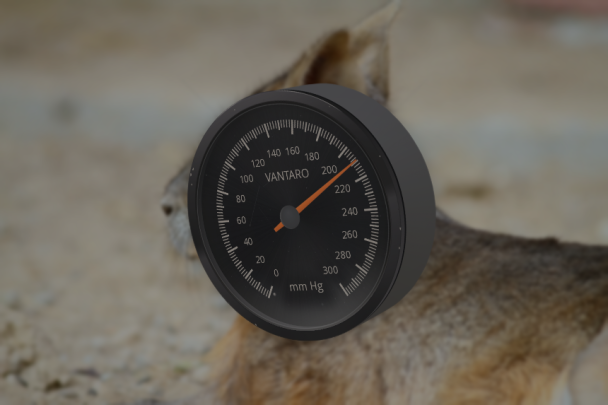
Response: 210 mmHg
